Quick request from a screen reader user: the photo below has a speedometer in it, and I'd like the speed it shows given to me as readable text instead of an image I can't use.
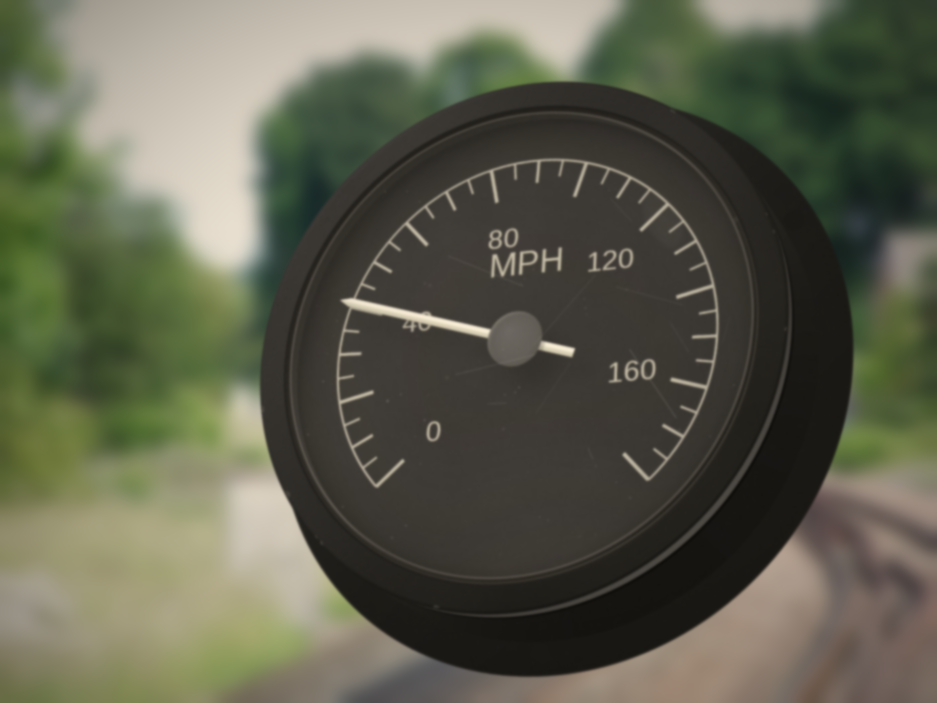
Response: 40 mph
